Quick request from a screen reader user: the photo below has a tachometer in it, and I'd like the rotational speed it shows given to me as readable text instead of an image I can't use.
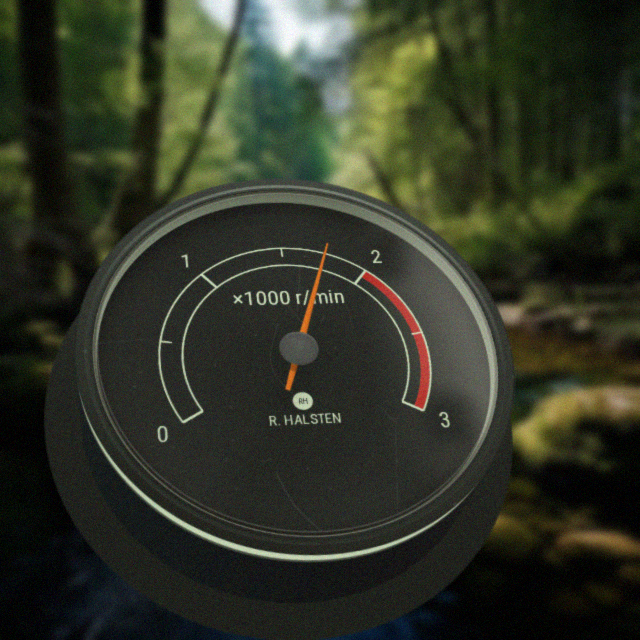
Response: 1750 rpm
